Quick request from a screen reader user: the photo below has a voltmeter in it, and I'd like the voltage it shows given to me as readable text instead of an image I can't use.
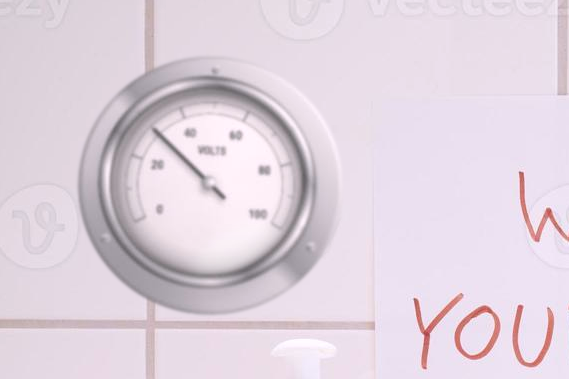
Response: 30 V
